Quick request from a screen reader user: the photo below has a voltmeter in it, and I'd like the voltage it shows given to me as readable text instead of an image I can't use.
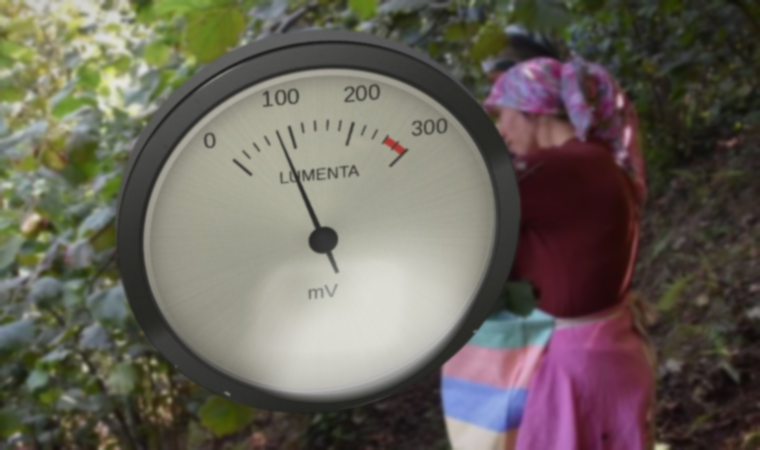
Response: 80 mV
